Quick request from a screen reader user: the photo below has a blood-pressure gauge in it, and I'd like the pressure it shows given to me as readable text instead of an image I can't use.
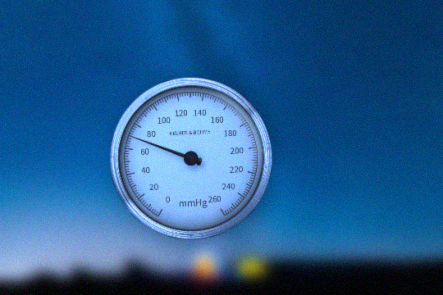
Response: 70 mmHg
